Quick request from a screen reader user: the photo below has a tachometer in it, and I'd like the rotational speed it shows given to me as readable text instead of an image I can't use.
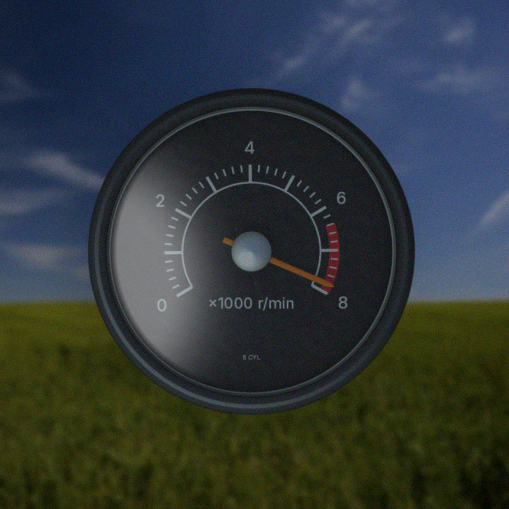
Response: 7800 rpm
